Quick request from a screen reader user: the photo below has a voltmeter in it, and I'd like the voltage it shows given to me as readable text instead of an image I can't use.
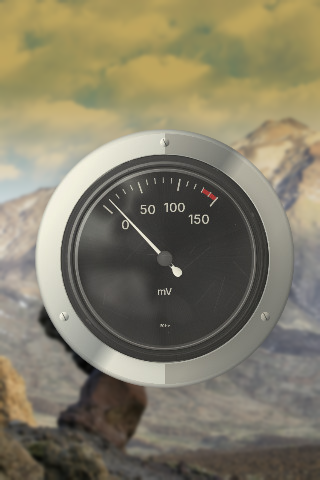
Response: 10 mV
